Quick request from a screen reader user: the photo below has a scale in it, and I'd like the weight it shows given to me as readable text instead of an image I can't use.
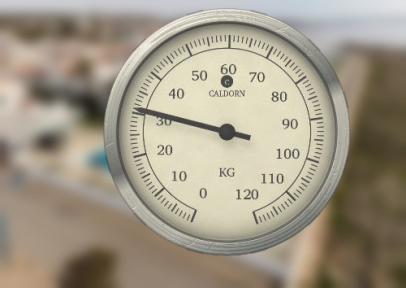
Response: 31 kg
